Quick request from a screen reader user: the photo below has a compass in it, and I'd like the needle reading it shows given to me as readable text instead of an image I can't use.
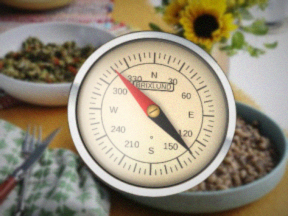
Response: 315 °
